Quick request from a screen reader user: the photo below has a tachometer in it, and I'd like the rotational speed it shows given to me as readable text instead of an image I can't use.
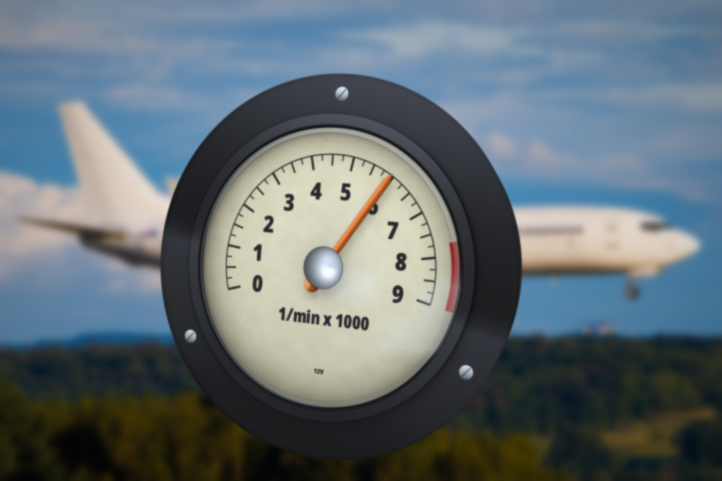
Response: 6000 rpm
